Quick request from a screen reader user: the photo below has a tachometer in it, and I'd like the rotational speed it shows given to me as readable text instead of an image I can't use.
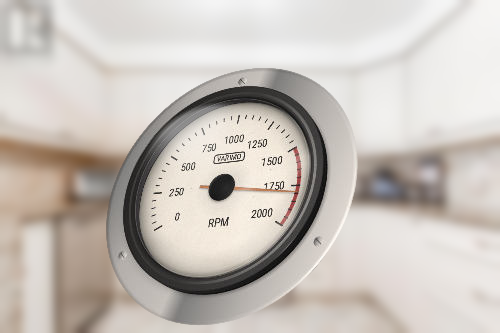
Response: 1800 rpm
